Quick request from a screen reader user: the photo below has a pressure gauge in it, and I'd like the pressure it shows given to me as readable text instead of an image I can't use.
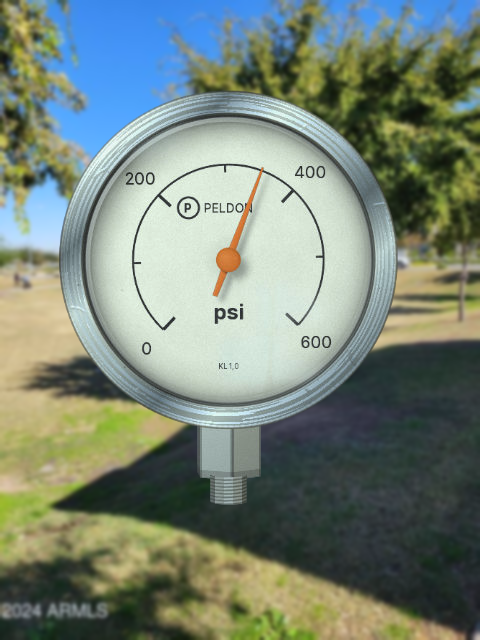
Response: 350 psi
